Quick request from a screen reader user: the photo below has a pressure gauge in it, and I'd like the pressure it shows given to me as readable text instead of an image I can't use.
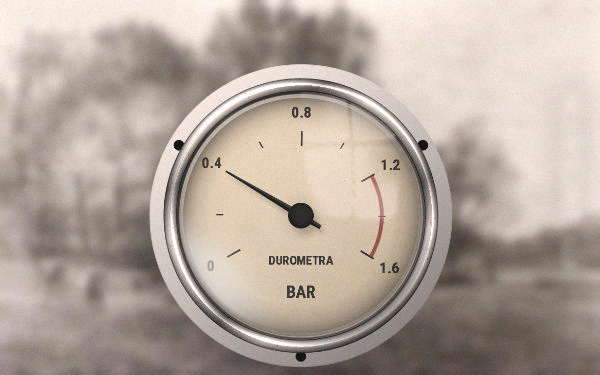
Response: 0.4 bar
